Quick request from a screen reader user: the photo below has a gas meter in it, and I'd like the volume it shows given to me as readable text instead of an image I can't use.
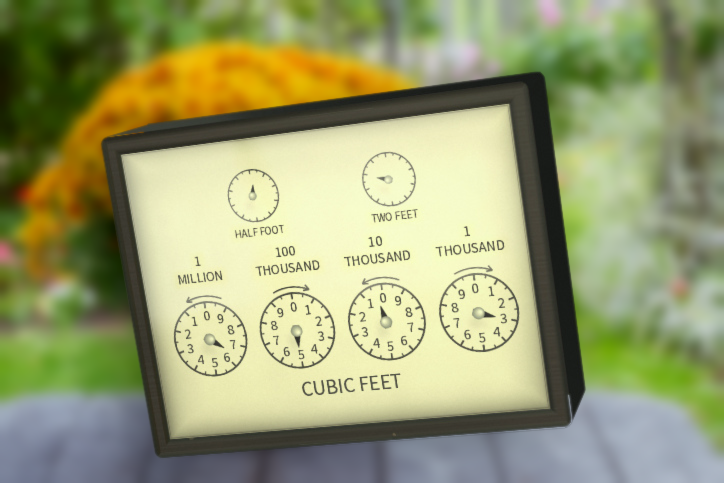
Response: 650300 ft³
